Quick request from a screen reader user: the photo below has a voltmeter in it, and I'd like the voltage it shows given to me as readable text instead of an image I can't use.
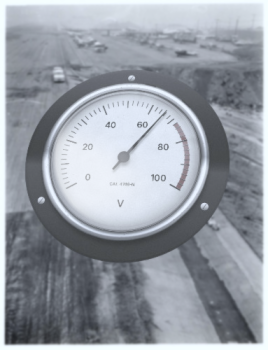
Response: 66 V
